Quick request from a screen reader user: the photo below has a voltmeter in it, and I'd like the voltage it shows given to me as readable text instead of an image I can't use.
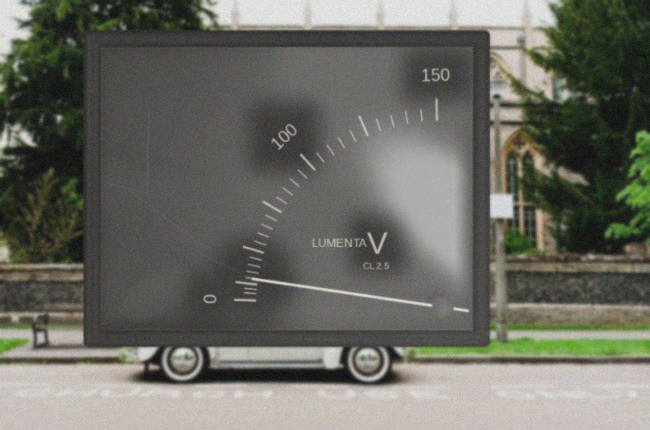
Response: 30 V
